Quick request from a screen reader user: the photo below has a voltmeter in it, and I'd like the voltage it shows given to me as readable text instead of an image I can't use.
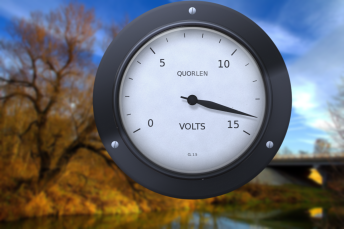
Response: 14 V
